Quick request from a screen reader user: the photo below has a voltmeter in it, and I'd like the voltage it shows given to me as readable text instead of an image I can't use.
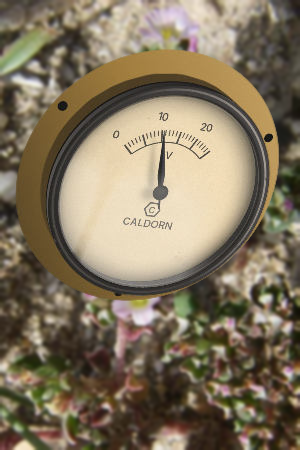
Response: 10 V
